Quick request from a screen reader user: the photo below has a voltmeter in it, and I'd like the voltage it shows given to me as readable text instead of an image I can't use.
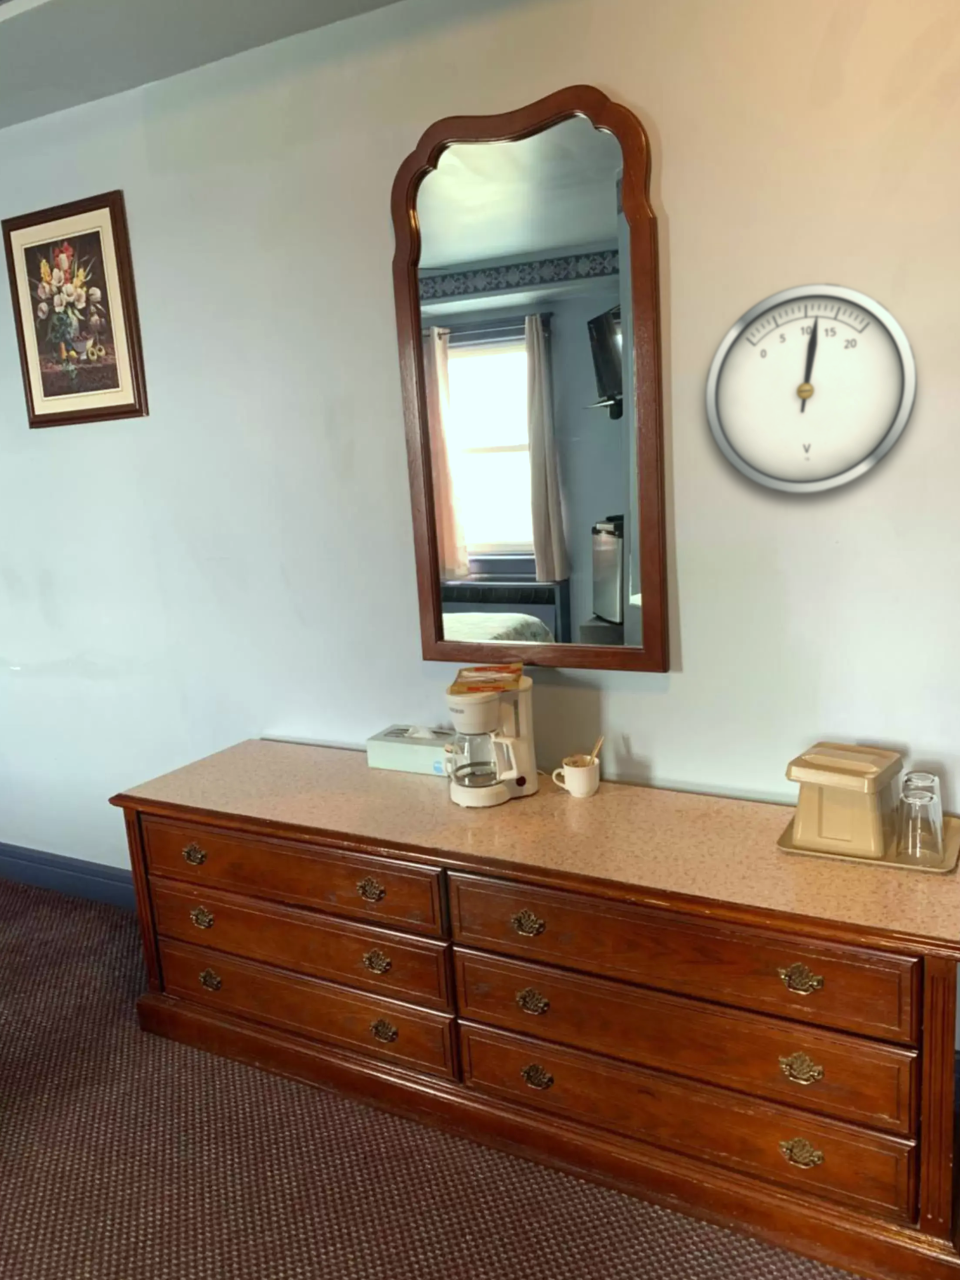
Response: 12 V
